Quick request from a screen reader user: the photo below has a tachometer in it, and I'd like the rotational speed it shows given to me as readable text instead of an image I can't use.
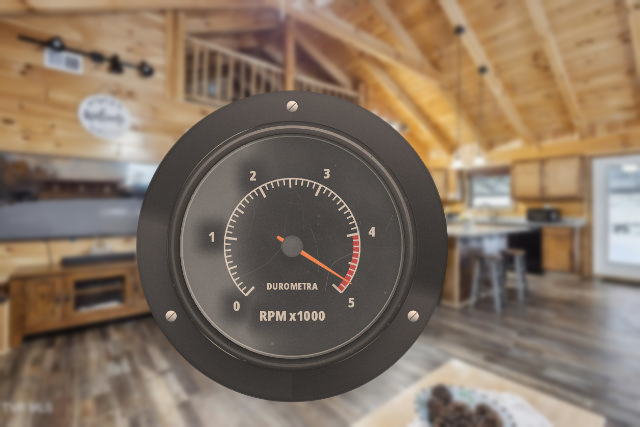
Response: 4800 rpm
